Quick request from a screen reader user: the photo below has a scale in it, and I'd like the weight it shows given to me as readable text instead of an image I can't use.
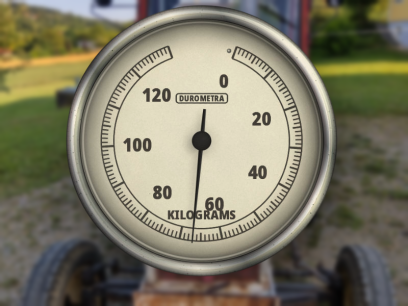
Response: 67 kg
